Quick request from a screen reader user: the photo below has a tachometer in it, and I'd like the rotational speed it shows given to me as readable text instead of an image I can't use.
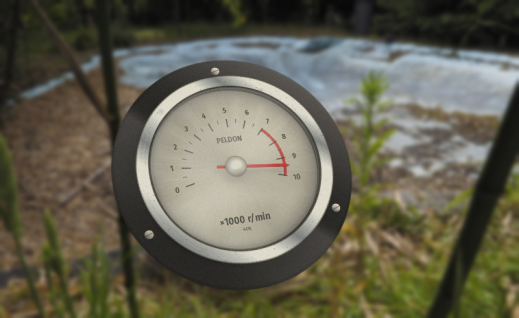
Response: 9500 rpm
